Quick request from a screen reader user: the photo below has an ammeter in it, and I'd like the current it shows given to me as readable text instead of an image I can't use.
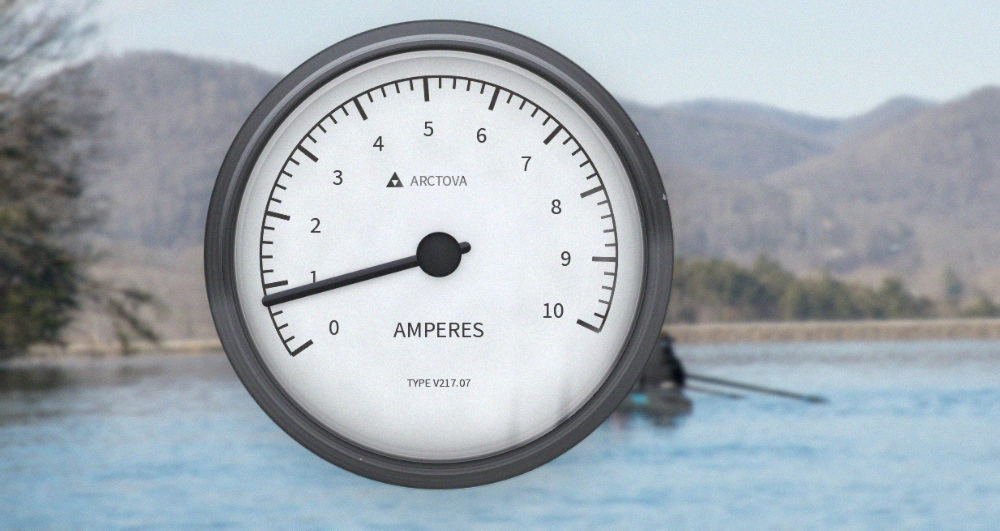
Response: 0.8 A
